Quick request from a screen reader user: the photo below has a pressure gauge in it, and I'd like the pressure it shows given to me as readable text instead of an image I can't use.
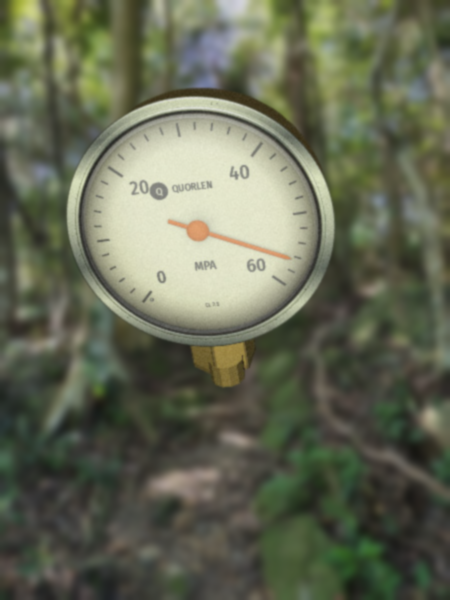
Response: 56 MPa
